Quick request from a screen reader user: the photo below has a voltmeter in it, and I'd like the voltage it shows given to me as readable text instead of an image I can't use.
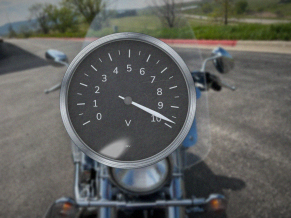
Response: 9.75 V
